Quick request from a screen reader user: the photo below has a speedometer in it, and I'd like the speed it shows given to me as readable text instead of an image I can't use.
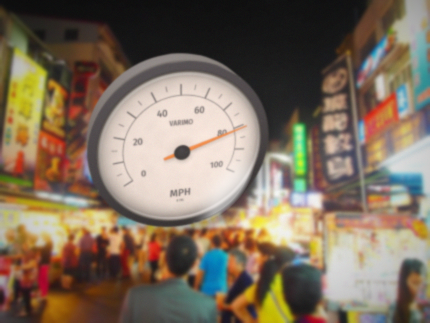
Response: 80 mph
